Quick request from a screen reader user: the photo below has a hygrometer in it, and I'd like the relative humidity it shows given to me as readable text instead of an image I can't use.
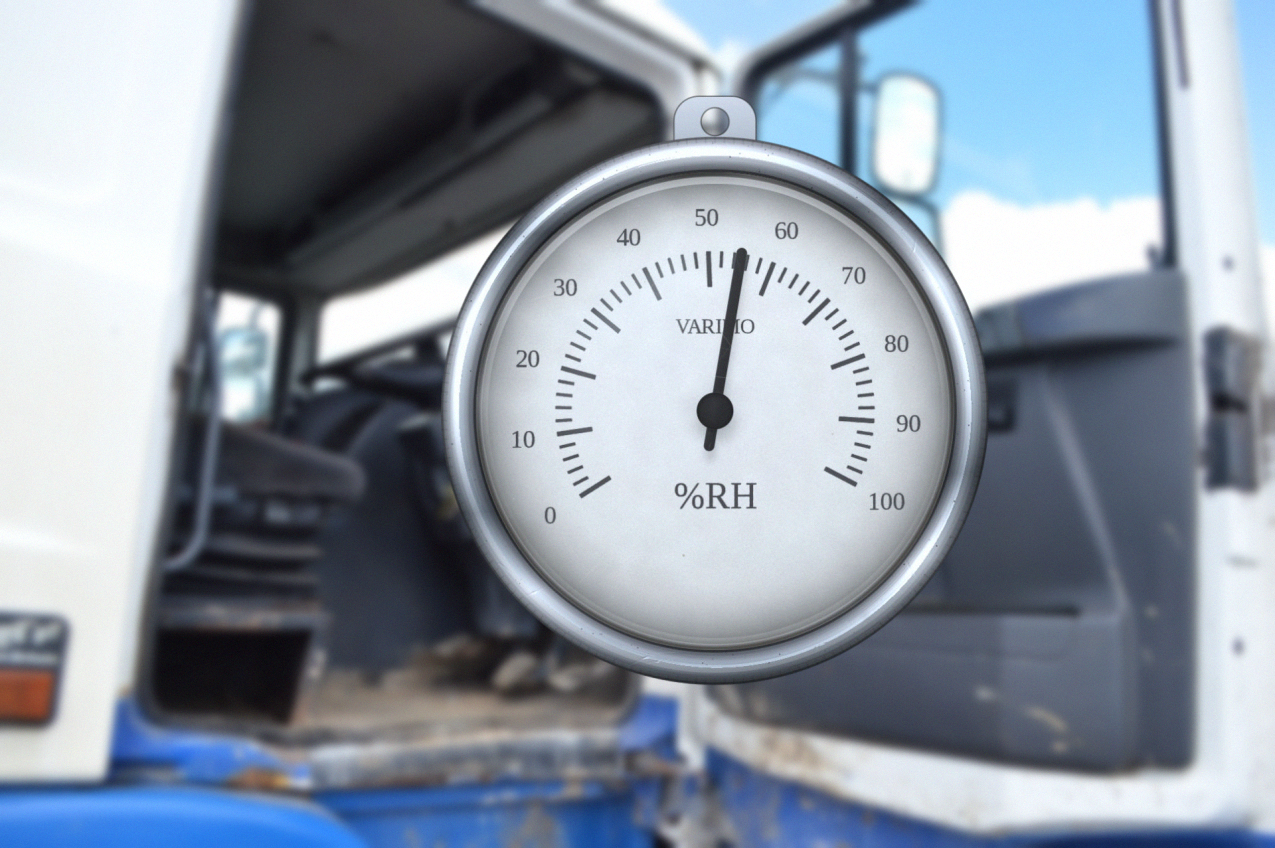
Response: 55 %
